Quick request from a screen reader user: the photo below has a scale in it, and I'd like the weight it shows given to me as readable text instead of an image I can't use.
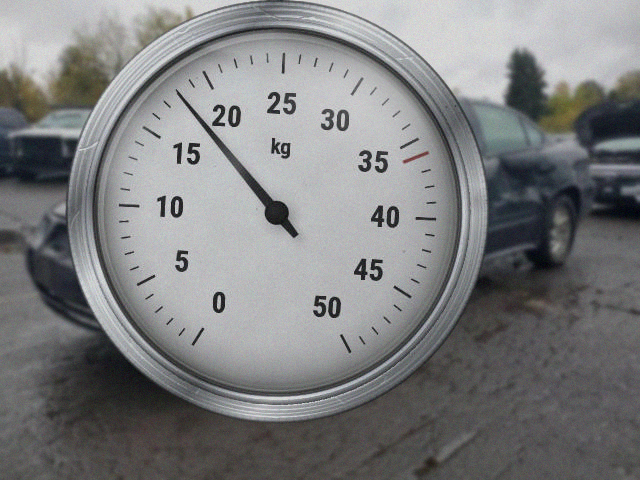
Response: 18 kg
